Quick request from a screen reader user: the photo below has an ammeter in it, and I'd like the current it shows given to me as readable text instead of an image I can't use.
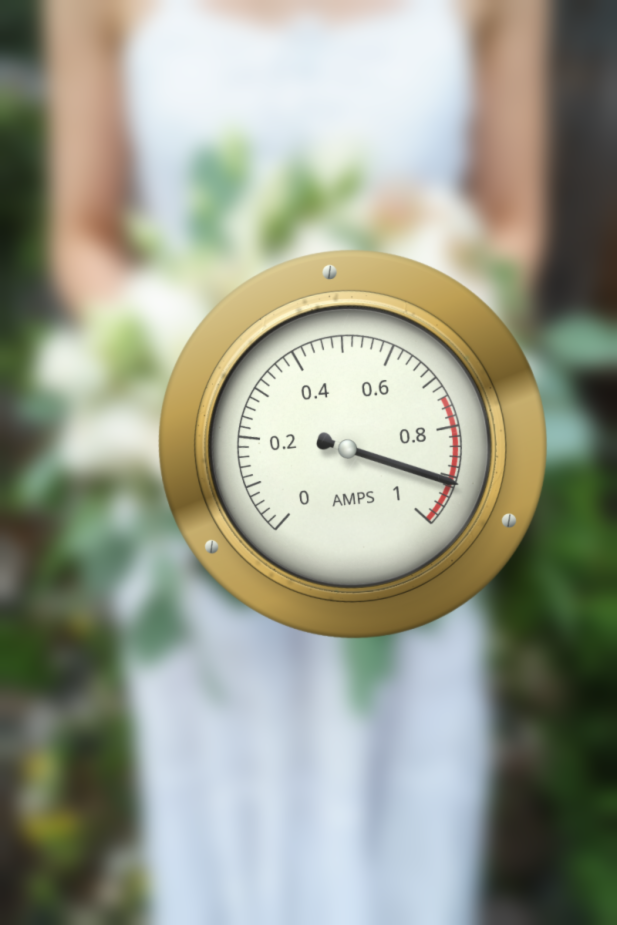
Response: 0.91 A
